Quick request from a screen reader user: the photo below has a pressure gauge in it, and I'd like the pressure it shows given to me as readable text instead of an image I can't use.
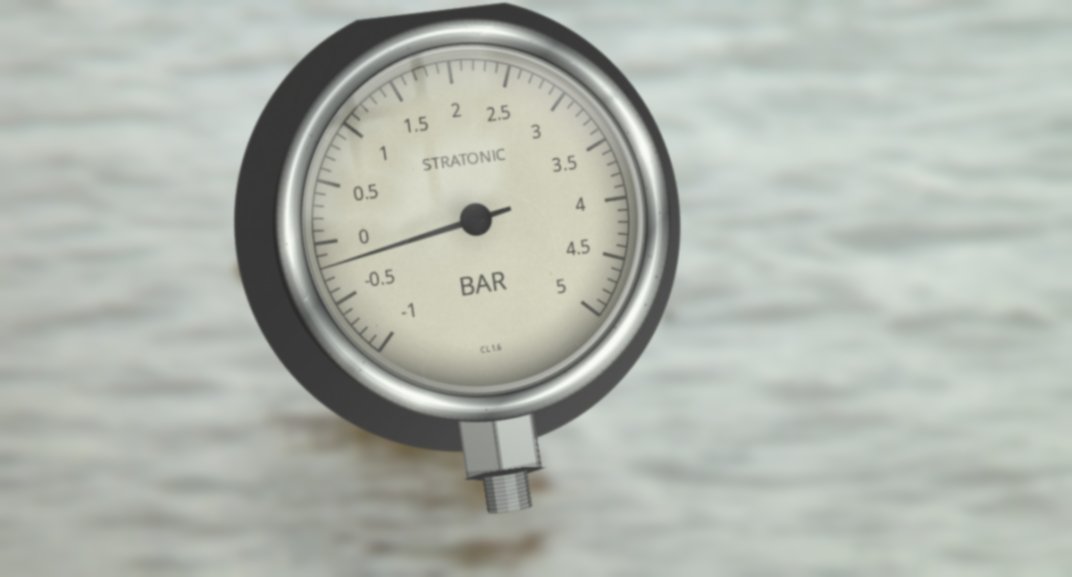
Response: -0.2 bar
